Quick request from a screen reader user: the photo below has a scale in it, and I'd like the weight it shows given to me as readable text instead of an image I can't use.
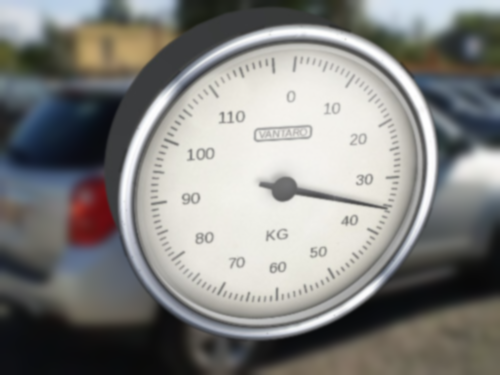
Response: 35 kg
